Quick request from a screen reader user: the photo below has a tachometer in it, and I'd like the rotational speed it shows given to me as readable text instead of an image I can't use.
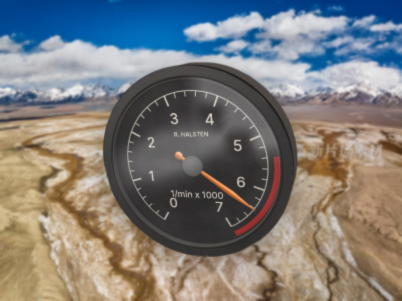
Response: 6400 rpm
